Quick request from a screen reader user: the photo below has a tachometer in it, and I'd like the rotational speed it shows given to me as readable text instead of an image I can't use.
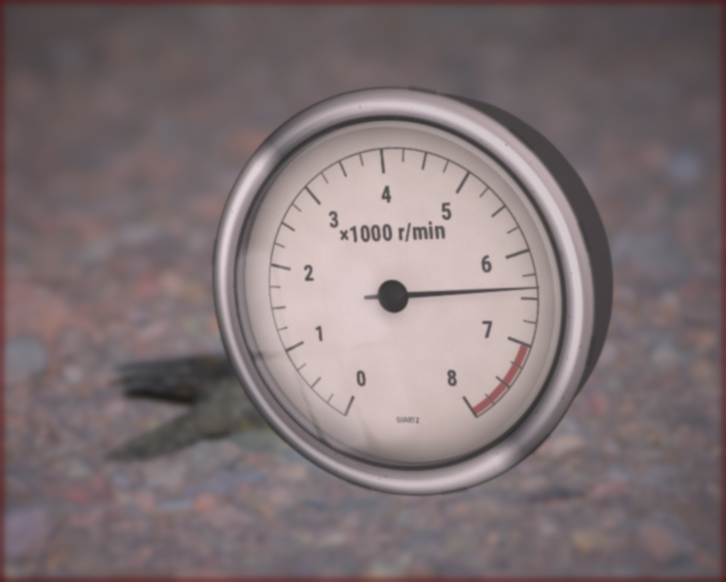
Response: 6375 rpm
